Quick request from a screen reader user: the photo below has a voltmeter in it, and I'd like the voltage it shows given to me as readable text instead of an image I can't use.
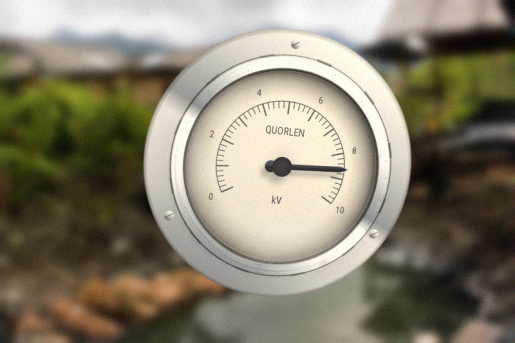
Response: 8.6 kV
